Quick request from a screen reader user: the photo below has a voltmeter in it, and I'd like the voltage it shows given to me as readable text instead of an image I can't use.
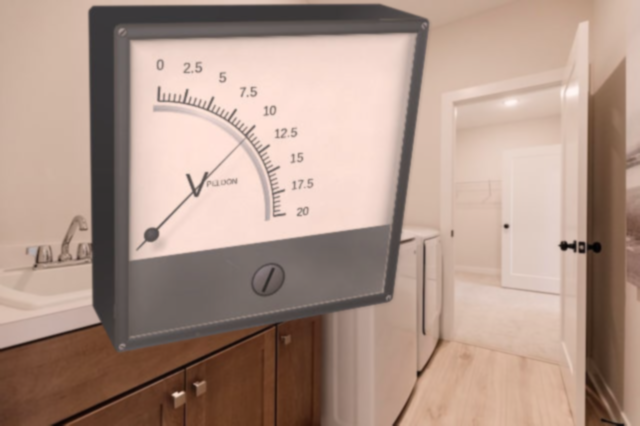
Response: 10 V
